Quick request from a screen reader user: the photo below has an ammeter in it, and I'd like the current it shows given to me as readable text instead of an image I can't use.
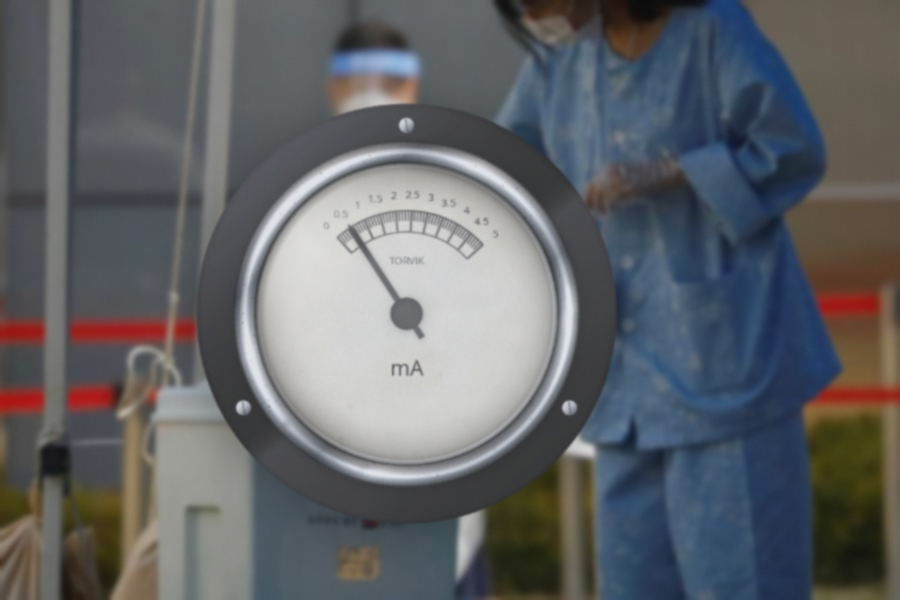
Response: 0.5 mA
